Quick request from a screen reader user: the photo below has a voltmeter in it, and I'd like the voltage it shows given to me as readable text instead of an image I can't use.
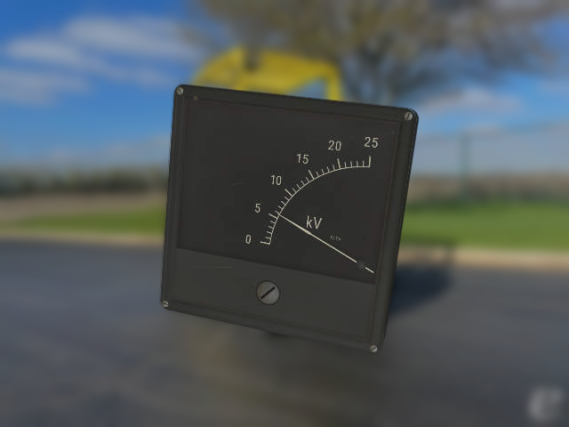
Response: 6 kV
